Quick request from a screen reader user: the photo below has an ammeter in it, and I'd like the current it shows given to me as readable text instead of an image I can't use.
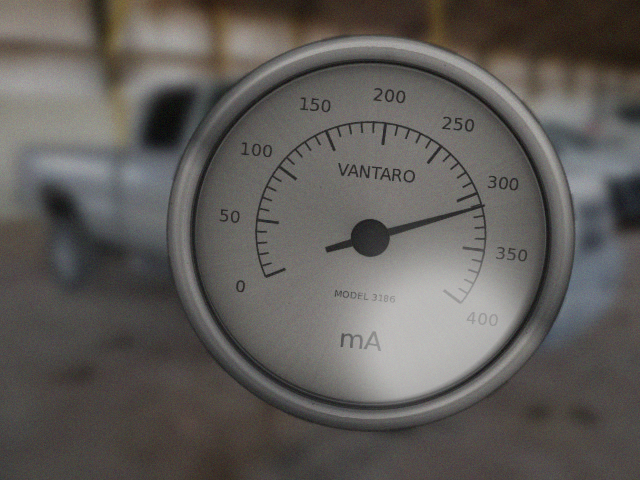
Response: 310 mA
